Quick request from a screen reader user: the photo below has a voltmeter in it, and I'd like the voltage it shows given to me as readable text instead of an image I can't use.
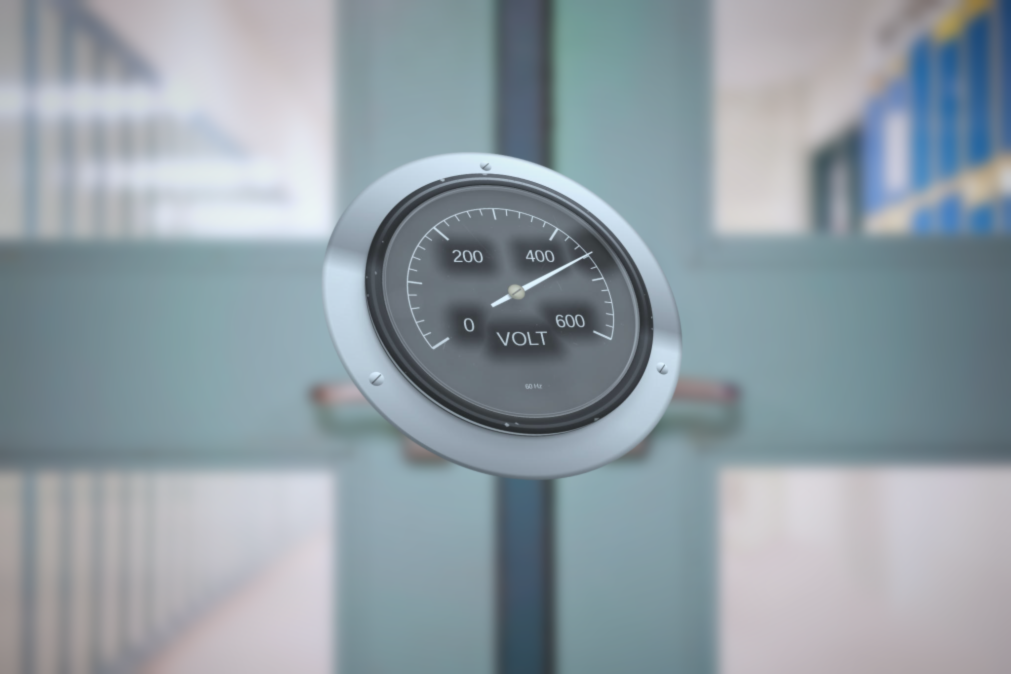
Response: 460 V
